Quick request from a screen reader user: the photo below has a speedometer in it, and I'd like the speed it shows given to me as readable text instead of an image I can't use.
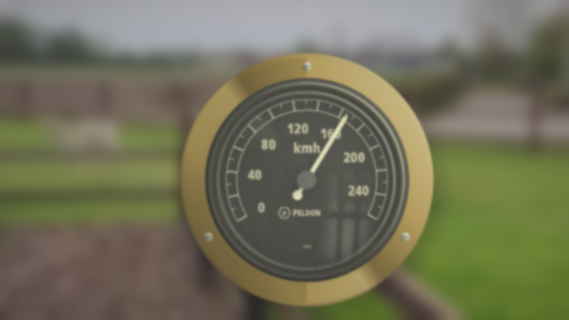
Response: 165 km/h
